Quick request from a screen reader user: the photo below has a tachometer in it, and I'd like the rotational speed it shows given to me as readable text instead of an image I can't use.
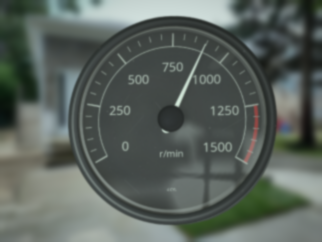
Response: 900 rpm
